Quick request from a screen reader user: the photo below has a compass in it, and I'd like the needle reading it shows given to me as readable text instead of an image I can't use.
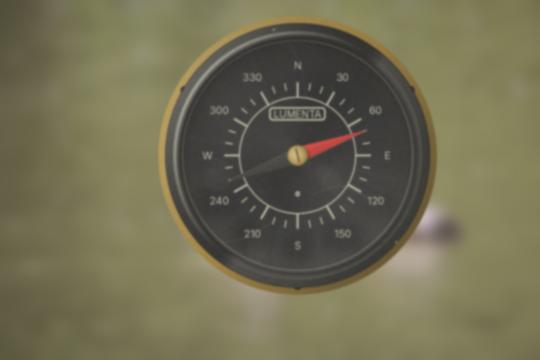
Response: 70 °
